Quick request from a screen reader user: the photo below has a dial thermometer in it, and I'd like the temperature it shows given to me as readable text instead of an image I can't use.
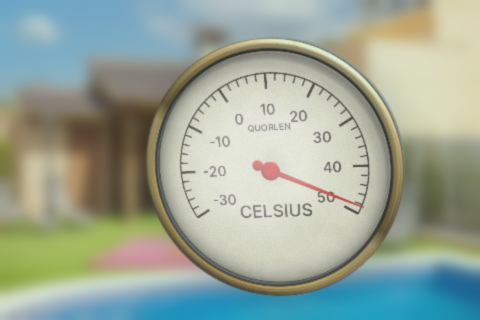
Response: 48 °C
